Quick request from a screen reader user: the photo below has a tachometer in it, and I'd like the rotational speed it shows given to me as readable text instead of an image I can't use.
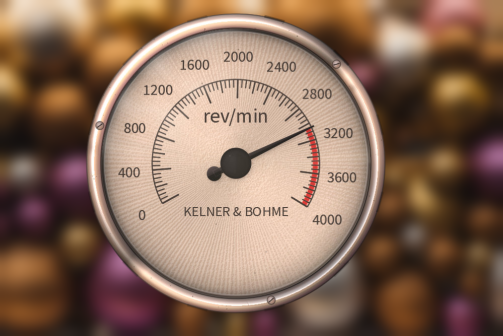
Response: 3050 rpm
